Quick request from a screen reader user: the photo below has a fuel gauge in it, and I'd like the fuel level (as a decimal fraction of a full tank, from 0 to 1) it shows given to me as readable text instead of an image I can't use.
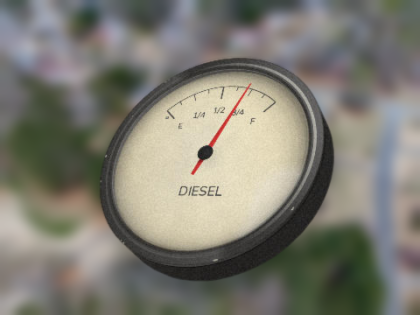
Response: 0.75
